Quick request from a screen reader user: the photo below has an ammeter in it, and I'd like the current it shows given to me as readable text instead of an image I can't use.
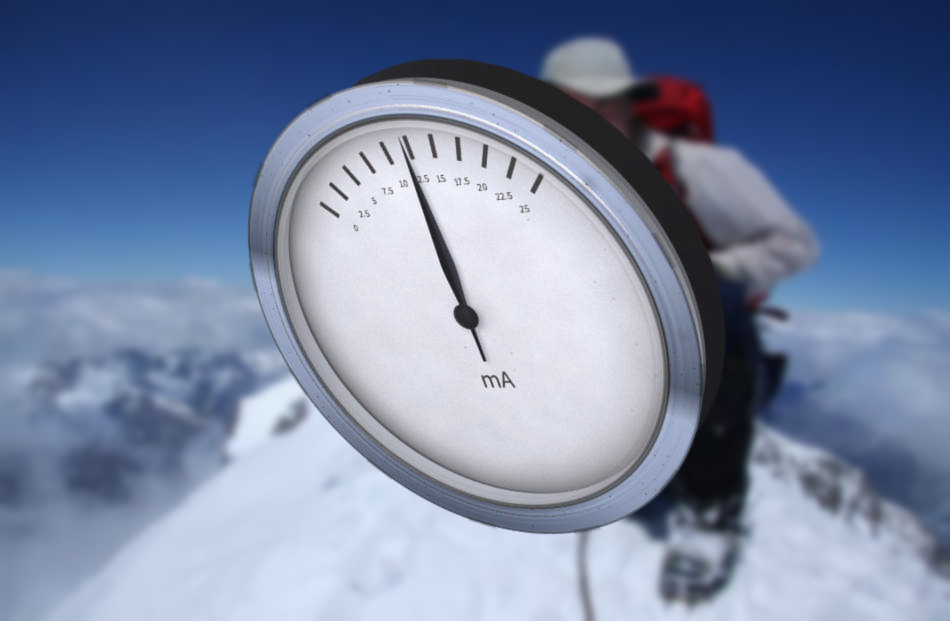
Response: 12.5 mA
